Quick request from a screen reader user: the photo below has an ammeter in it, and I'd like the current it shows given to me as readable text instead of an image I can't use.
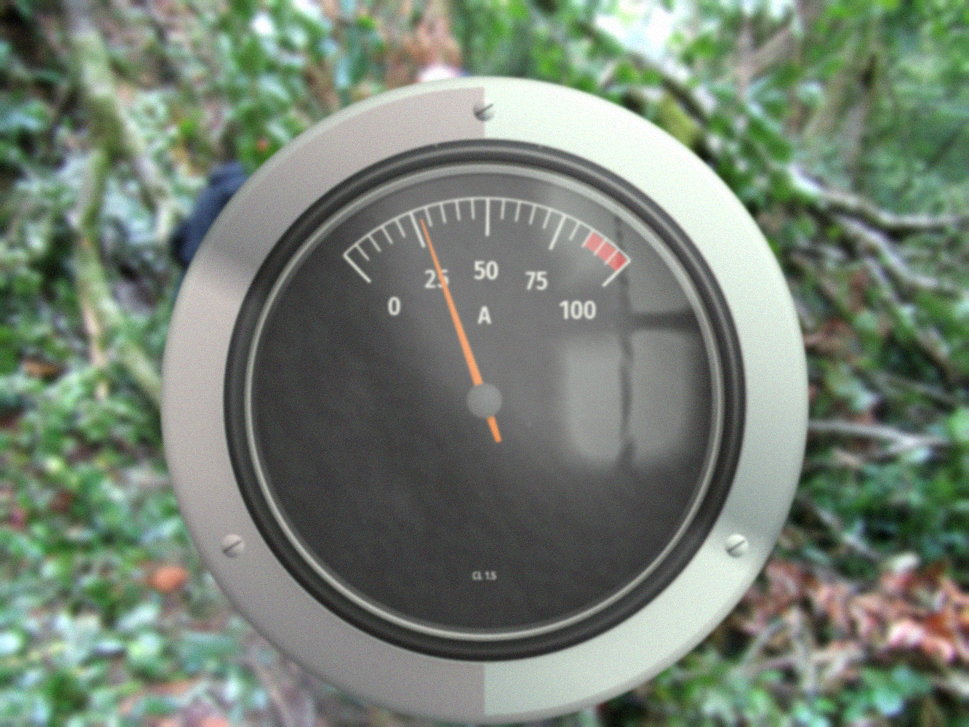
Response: 27.5 A
